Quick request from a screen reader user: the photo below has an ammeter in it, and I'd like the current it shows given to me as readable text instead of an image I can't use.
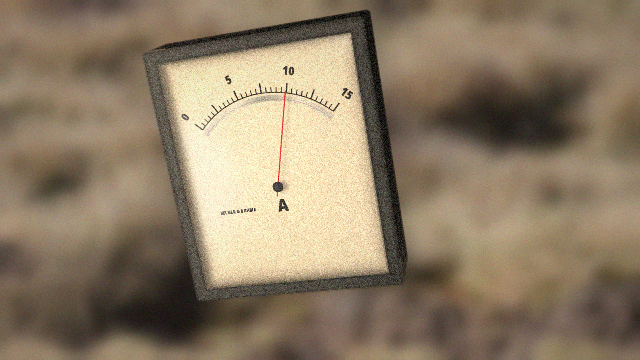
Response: 10 A
